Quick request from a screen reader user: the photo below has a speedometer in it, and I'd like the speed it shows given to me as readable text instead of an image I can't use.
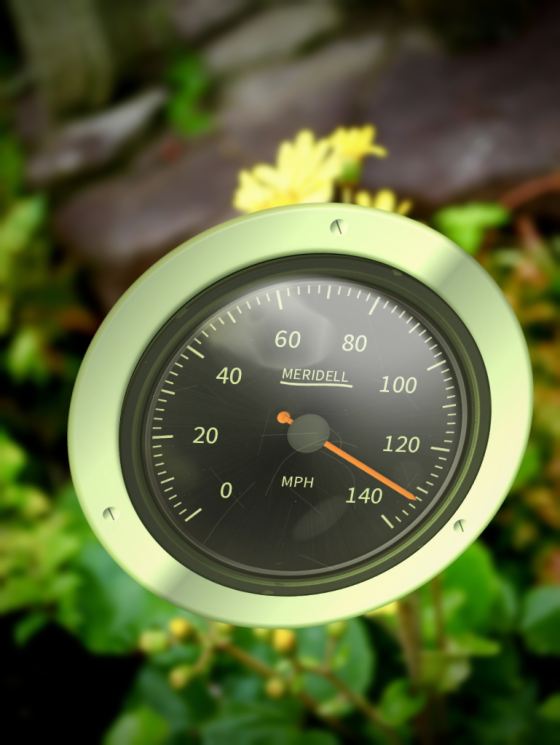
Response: 132 mph
